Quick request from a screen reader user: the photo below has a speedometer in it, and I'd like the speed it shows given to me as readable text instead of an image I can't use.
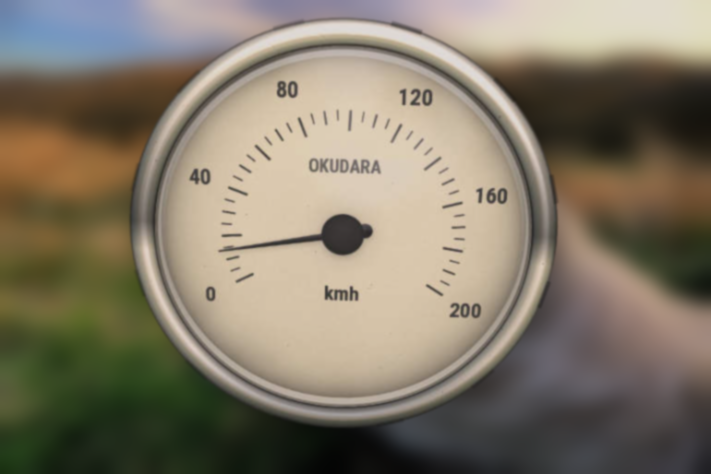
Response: 15 km/h
